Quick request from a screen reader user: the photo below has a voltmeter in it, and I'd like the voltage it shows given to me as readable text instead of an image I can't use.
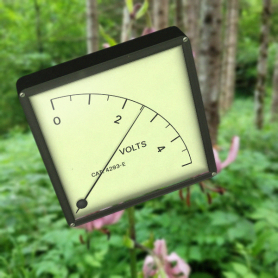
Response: 2.5 V
